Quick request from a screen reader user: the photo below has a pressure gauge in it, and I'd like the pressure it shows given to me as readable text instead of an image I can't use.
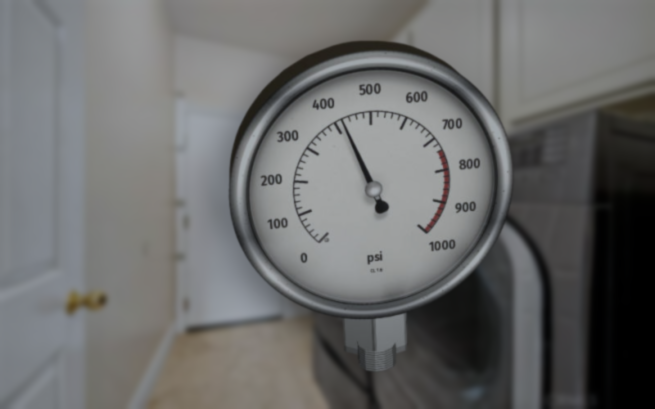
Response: 420 psi
